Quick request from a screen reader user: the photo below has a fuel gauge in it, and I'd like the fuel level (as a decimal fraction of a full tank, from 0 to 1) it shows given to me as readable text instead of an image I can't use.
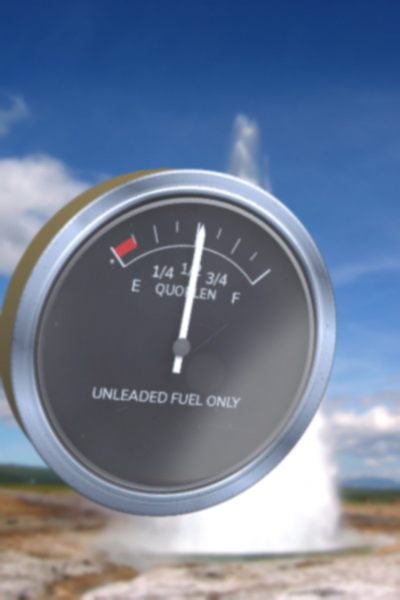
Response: 0.5
